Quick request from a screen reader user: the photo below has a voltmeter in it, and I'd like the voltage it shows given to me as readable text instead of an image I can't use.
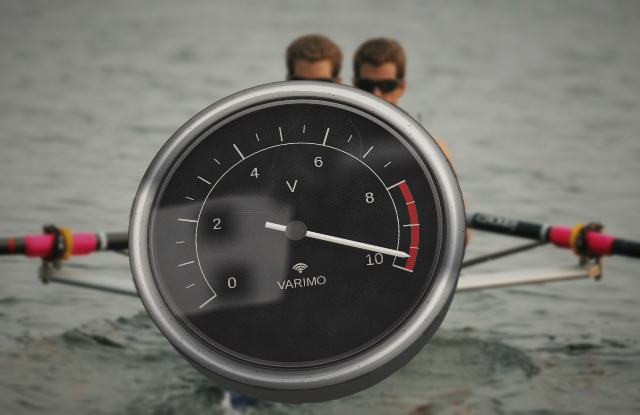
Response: 9.75 V
